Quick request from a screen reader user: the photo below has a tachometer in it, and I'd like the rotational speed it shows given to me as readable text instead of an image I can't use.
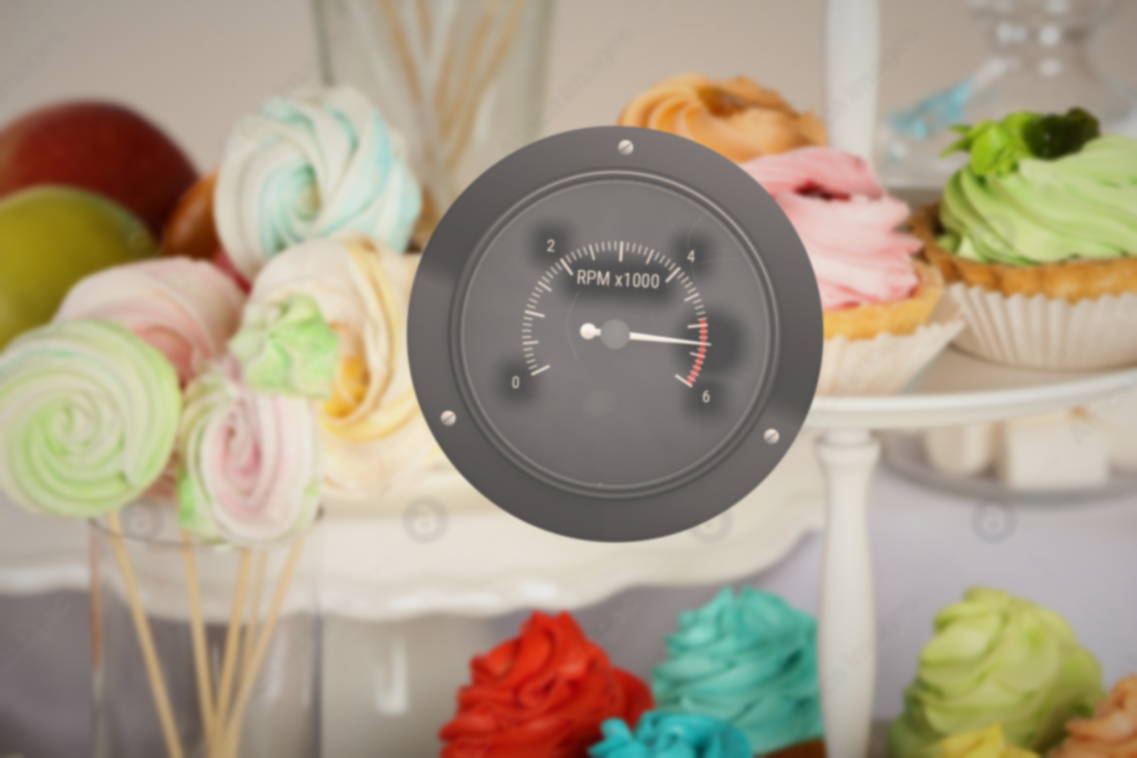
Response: 5300 rpm
